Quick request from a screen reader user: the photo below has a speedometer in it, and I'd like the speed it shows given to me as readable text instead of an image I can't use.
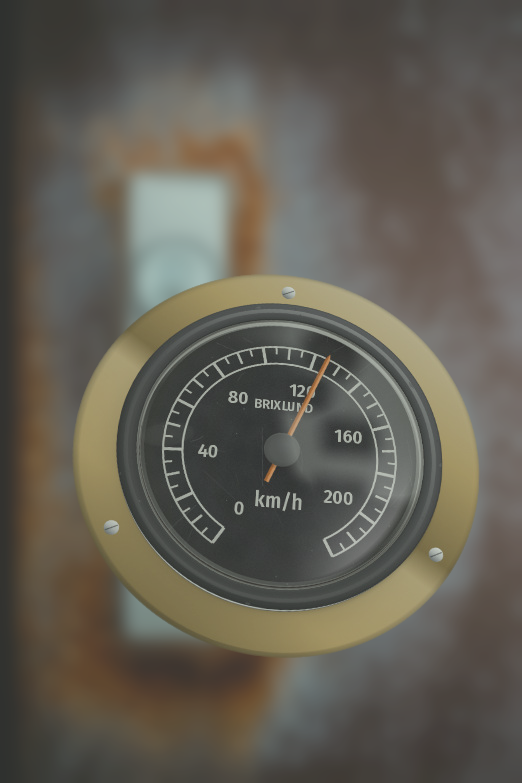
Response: 125 km/h
